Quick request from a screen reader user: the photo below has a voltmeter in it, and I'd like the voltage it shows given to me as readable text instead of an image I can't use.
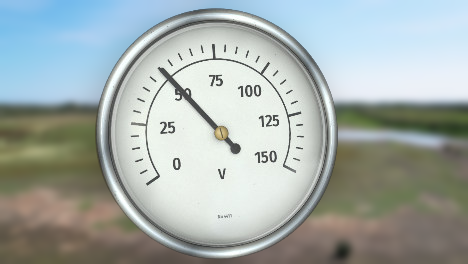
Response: 50 V
